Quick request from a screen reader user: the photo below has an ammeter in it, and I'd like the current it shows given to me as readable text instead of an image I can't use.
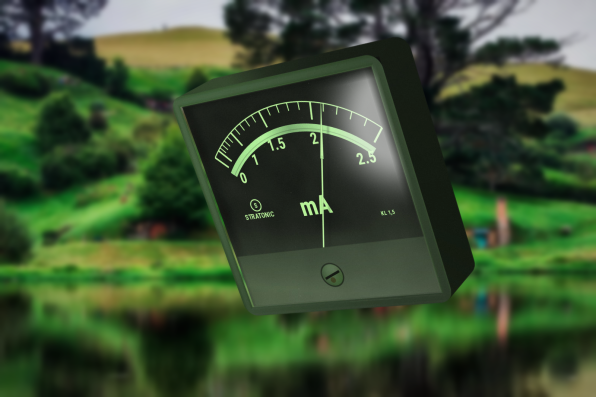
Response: 2.1 mA
